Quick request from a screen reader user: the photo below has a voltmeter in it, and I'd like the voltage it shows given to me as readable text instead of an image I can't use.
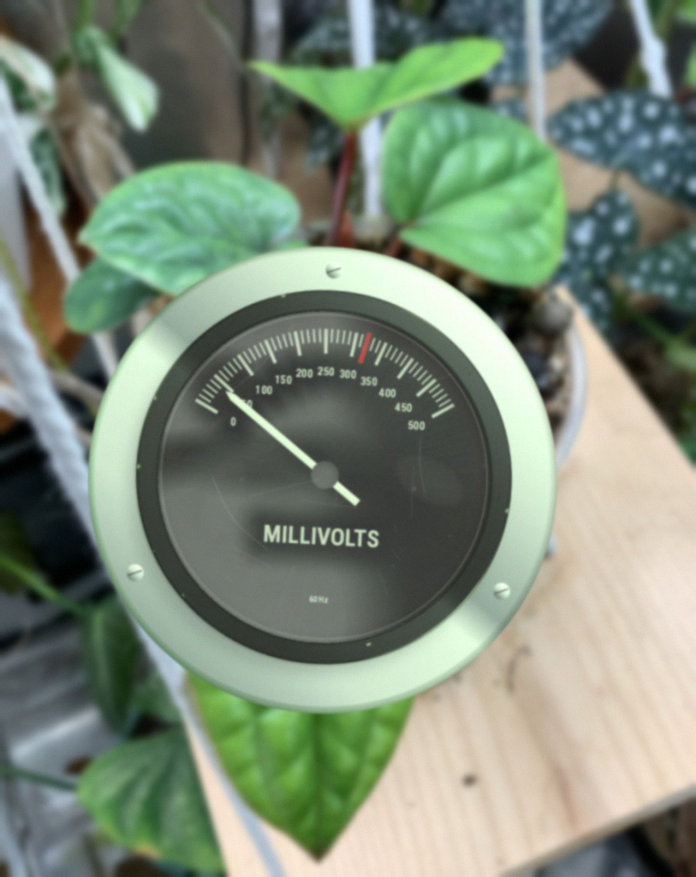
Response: 40 mV
